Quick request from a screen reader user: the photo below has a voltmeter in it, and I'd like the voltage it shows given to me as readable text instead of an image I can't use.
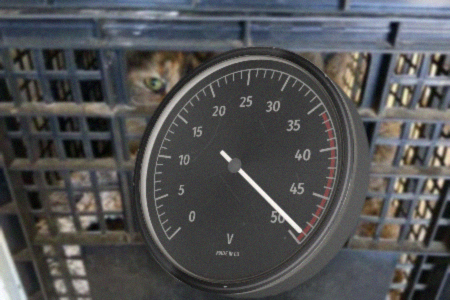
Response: 49 V
